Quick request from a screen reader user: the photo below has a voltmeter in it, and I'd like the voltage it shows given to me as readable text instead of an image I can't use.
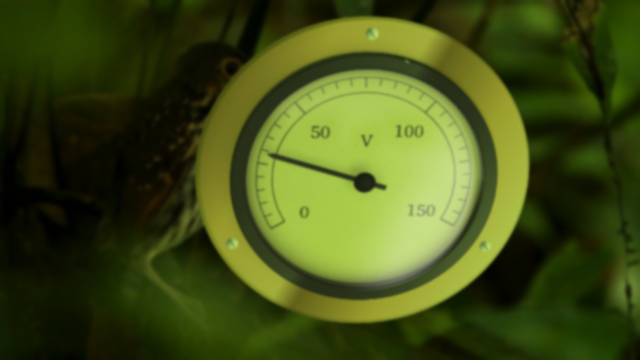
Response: 30 V
